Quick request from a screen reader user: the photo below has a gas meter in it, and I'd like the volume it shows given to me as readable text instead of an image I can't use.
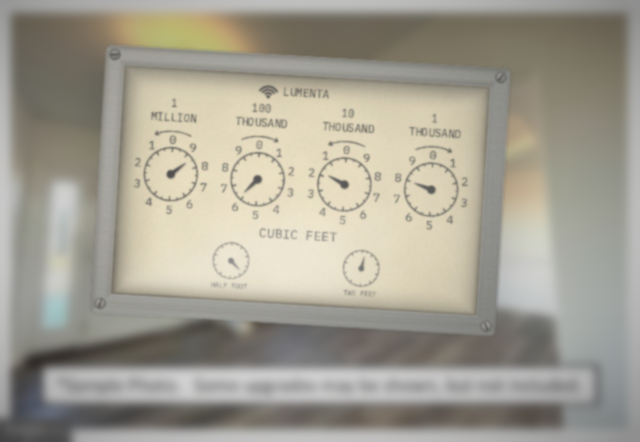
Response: 861800 ft³
